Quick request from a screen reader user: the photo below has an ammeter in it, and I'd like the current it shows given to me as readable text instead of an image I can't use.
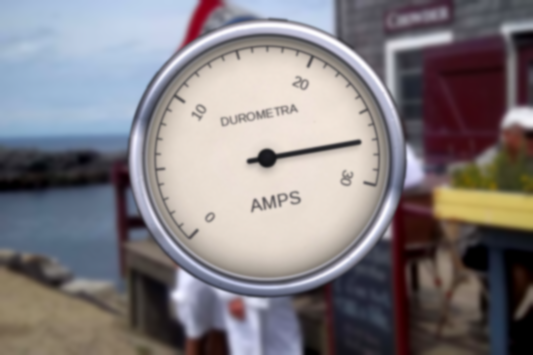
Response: 27 A
